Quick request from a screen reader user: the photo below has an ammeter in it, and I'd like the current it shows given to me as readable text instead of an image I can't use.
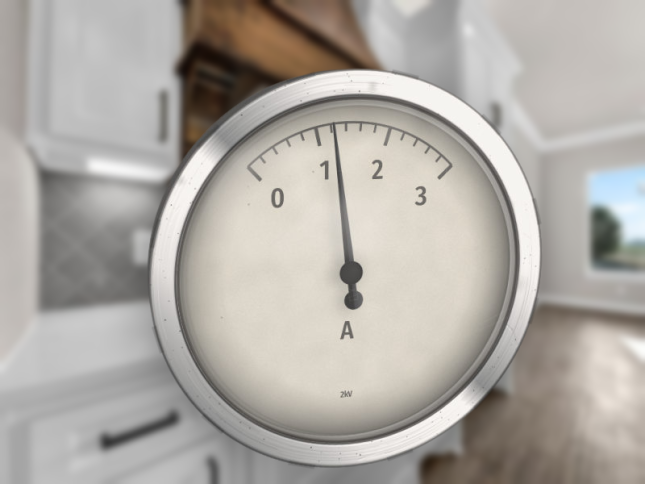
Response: 1.2 A
